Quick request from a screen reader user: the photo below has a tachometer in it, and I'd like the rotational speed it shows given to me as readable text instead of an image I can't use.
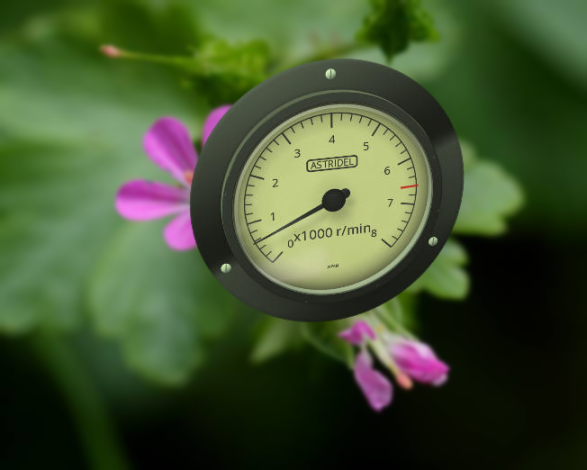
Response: 600 rpm
